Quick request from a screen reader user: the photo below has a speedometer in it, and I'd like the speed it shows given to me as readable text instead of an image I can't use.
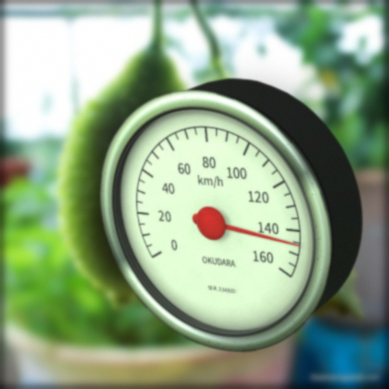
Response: 145 km/h
